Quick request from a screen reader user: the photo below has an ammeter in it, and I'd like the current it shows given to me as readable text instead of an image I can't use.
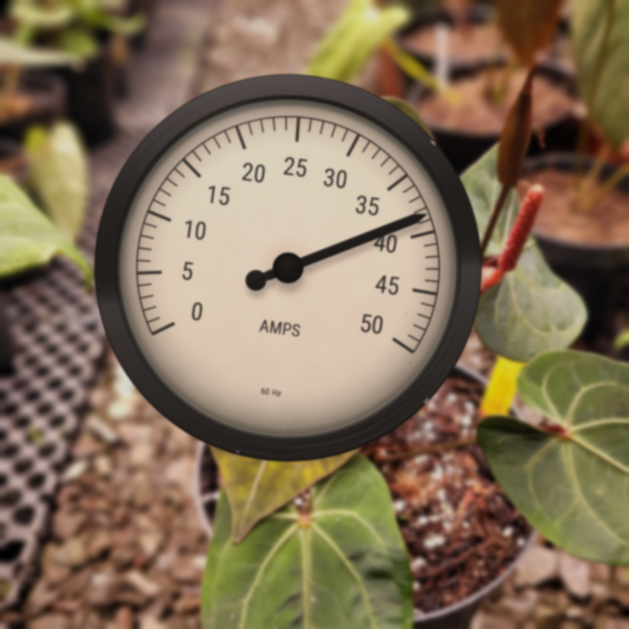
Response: 38.5 A
